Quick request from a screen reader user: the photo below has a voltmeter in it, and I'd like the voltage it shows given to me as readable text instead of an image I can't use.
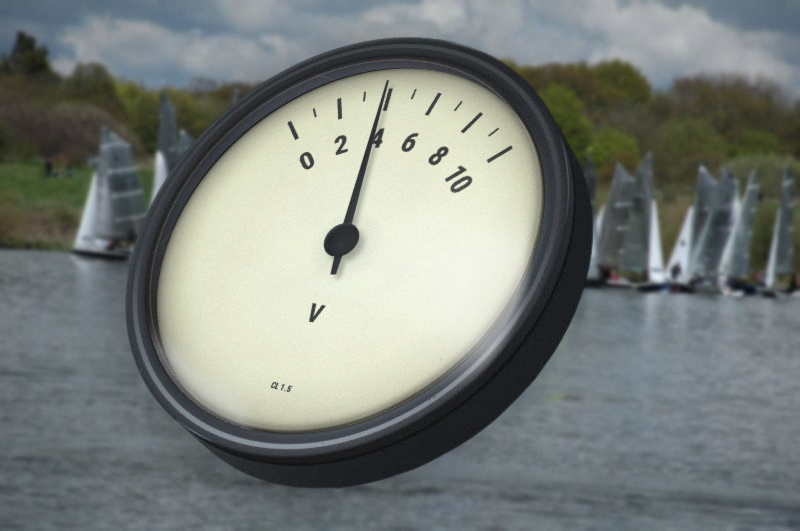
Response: 4 V
